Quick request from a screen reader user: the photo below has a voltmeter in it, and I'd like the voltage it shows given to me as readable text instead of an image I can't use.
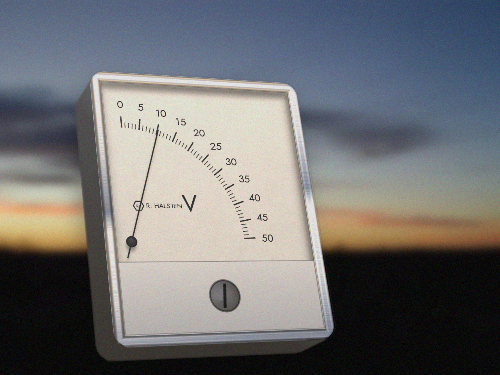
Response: 10 V
